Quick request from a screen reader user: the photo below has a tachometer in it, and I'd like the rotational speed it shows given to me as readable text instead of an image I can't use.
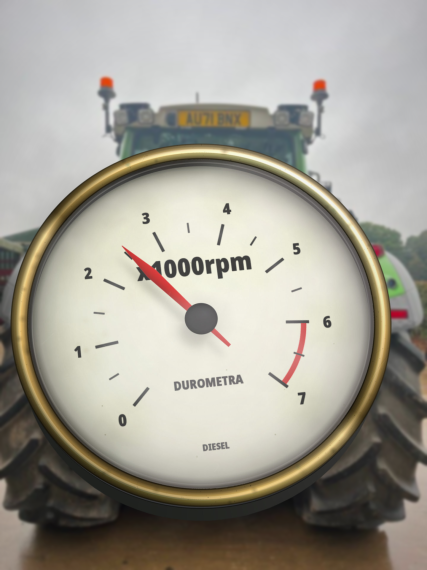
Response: 2500 rpm
